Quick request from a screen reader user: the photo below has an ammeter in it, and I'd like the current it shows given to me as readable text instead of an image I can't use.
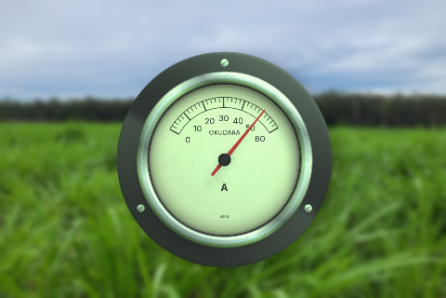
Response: 50 A
